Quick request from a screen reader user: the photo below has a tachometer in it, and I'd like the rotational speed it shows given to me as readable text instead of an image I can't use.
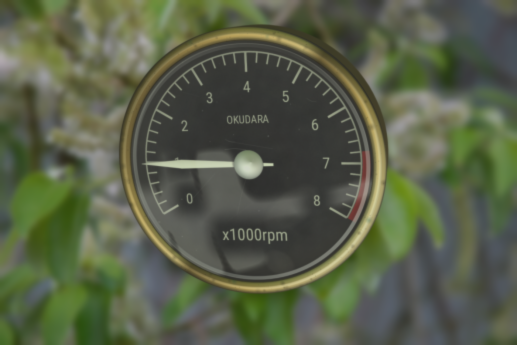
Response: 1000 rpm
